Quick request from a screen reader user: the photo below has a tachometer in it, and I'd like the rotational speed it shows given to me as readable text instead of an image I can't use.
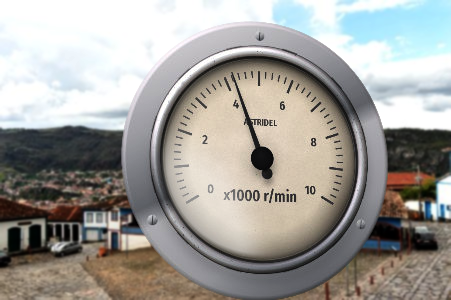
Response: 4200 rpm
